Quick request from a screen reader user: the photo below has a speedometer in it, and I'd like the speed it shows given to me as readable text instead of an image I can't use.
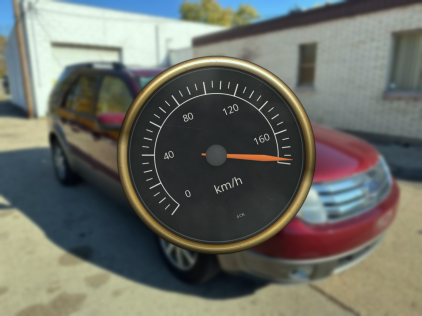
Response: 177.5 km/h
